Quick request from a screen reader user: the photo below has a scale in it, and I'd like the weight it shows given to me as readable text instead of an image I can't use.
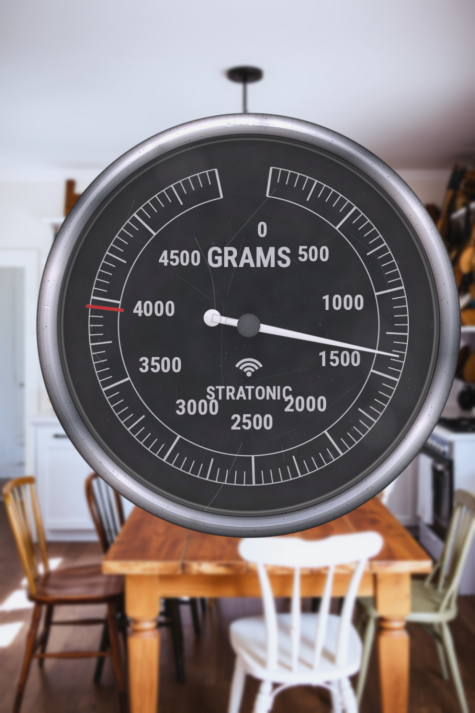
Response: 1375 g
